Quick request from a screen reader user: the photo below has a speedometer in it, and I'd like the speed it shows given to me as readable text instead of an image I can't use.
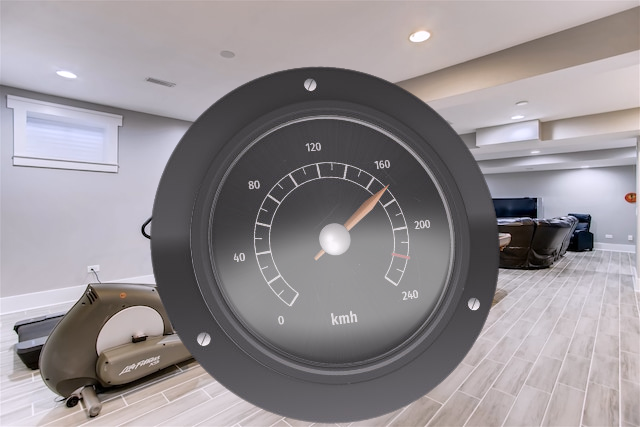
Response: 170 km/h
